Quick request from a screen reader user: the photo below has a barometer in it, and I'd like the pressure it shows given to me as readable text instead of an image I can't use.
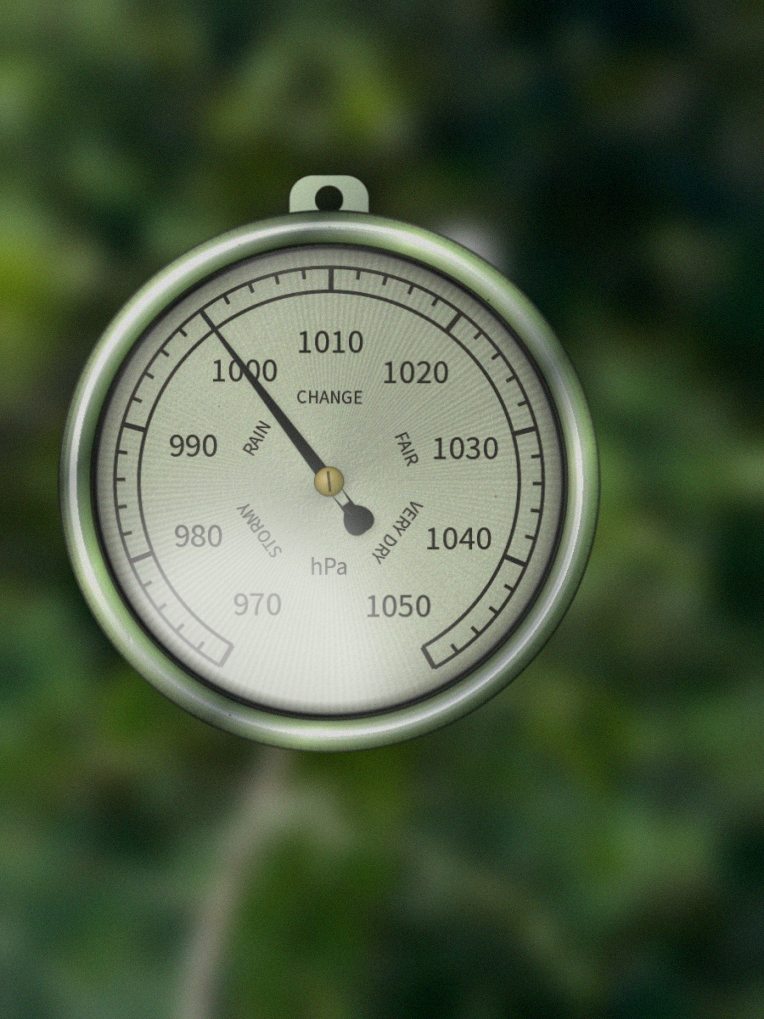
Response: 1000 hPa
